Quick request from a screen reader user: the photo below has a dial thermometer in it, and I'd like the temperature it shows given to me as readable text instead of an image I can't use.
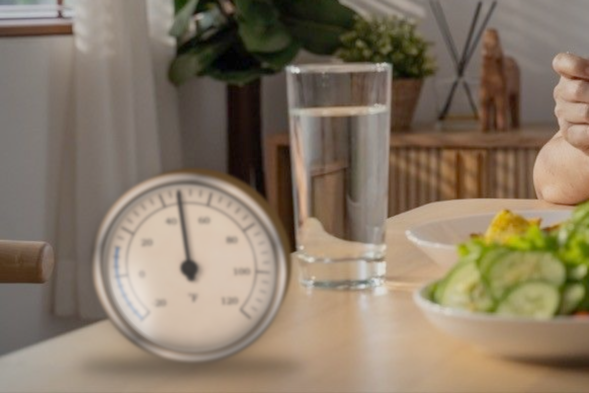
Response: 48 °F
